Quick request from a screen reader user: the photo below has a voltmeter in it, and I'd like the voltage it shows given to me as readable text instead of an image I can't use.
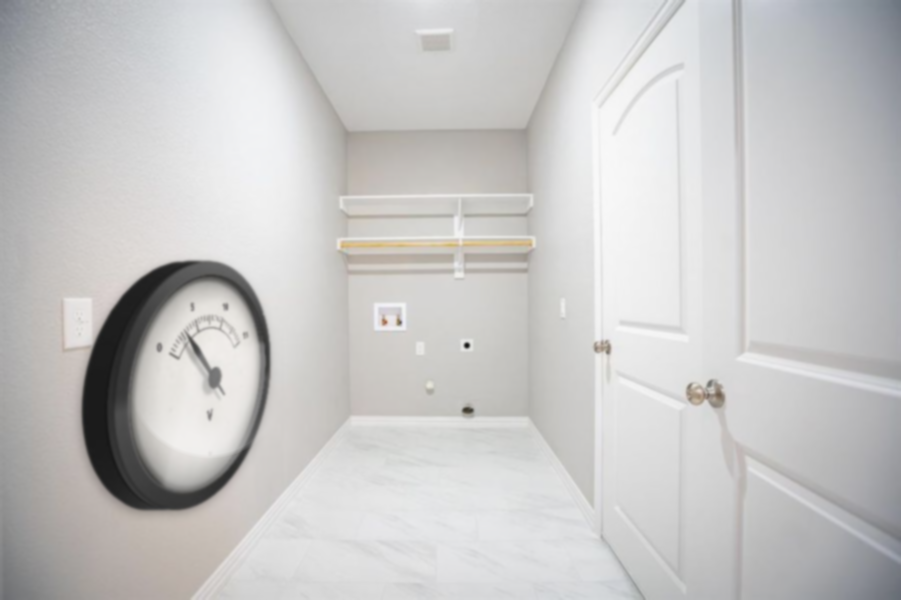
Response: 2.5 V
